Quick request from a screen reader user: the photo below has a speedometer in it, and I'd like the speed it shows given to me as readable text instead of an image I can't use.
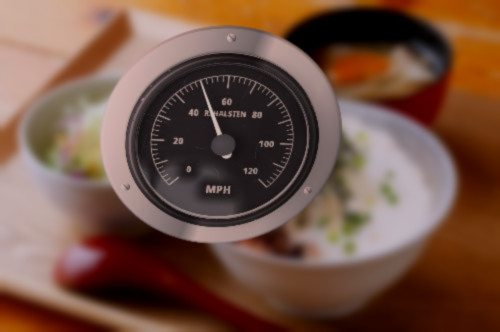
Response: 50 mph
